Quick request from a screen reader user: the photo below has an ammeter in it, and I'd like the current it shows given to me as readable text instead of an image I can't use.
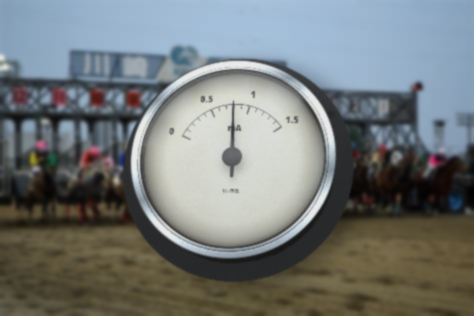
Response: 0.8 mA
